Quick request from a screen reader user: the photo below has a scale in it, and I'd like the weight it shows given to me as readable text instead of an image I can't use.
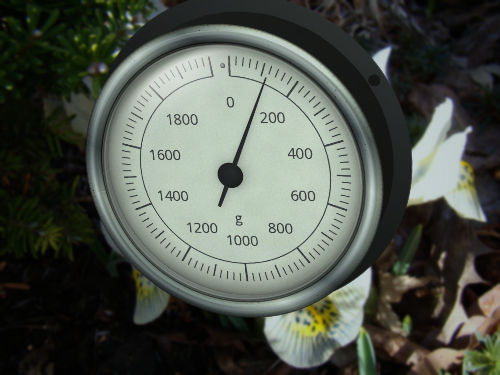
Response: 120 g
